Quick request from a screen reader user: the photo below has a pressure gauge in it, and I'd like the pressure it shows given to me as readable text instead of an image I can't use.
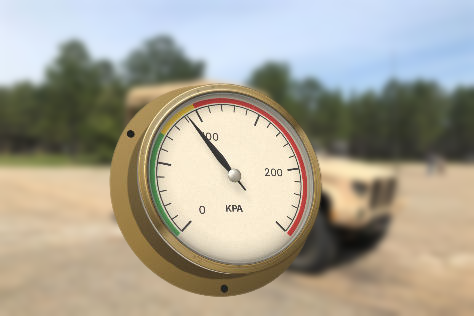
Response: 90 kPa
